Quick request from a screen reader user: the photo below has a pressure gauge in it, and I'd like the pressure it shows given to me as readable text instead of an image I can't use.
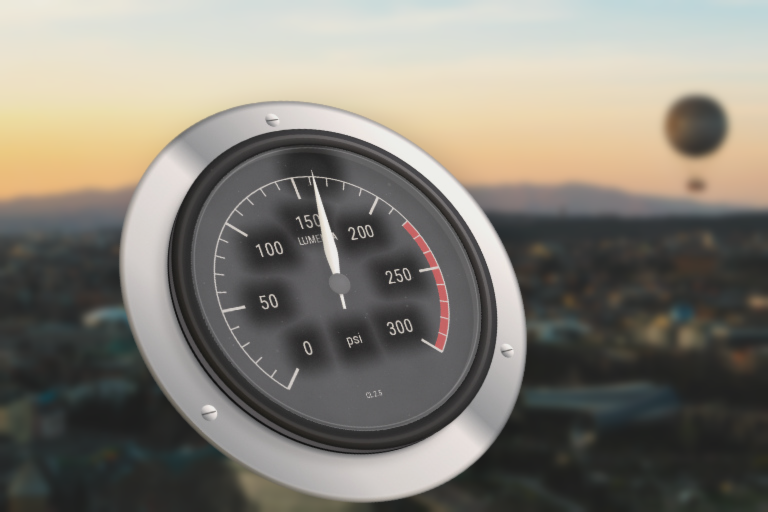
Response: 160 psi
